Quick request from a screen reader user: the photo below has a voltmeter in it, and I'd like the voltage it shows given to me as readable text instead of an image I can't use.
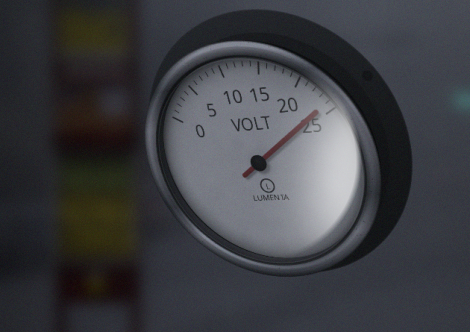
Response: 24 V
